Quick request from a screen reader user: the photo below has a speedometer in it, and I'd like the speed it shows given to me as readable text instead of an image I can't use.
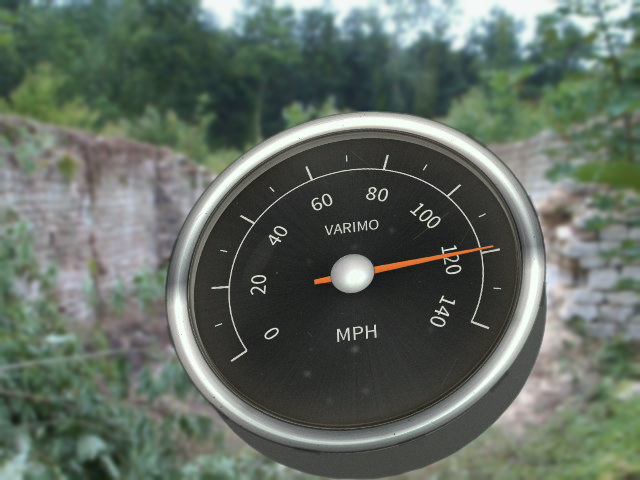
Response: 120 mph
